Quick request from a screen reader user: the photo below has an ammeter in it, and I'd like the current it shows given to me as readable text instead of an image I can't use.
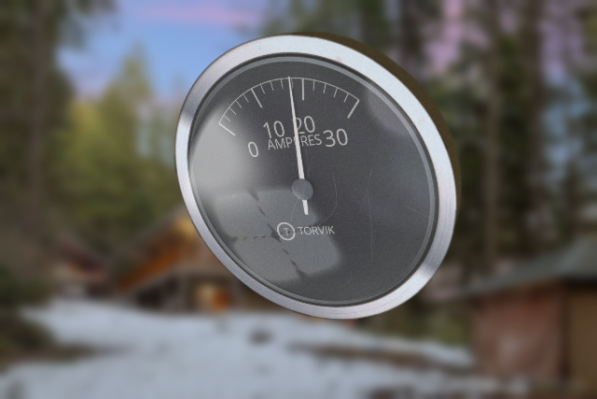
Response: 18 A
